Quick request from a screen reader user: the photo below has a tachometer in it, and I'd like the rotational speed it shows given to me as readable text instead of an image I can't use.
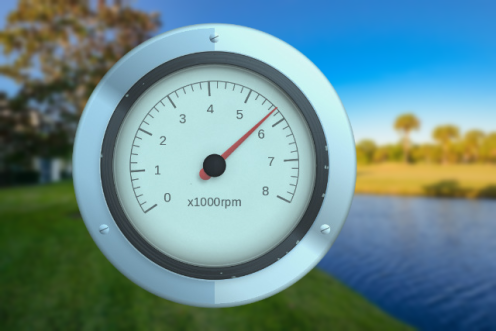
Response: 5700 rpm
